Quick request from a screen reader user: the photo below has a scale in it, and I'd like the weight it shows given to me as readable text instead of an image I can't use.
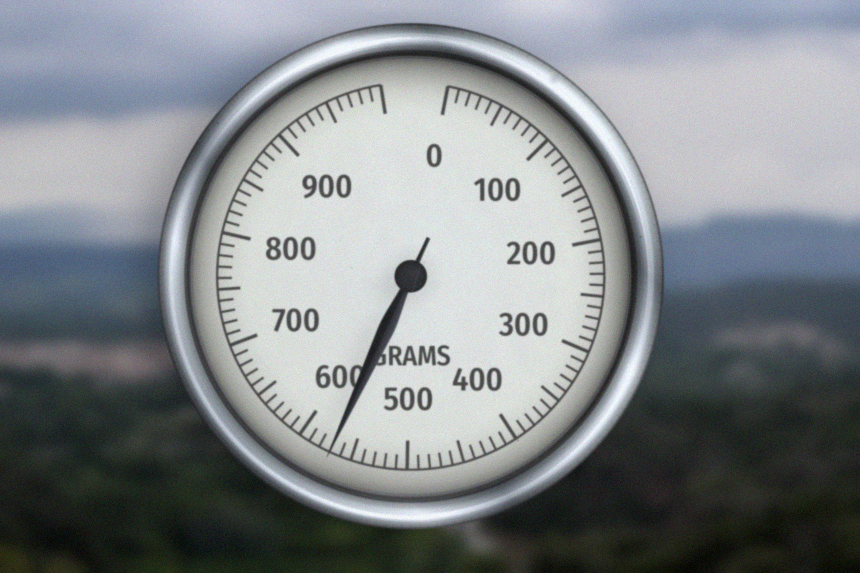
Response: 570 g
